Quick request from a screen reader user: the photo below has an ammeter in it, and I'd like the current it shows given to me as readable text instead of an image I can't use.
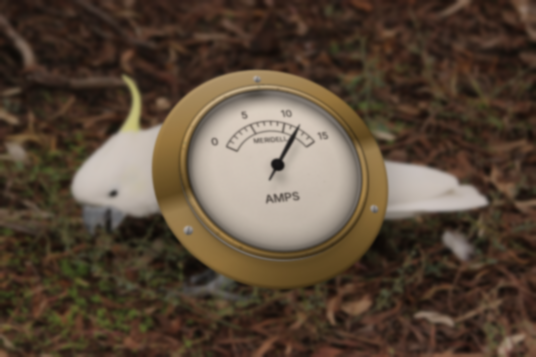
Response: 12 A
